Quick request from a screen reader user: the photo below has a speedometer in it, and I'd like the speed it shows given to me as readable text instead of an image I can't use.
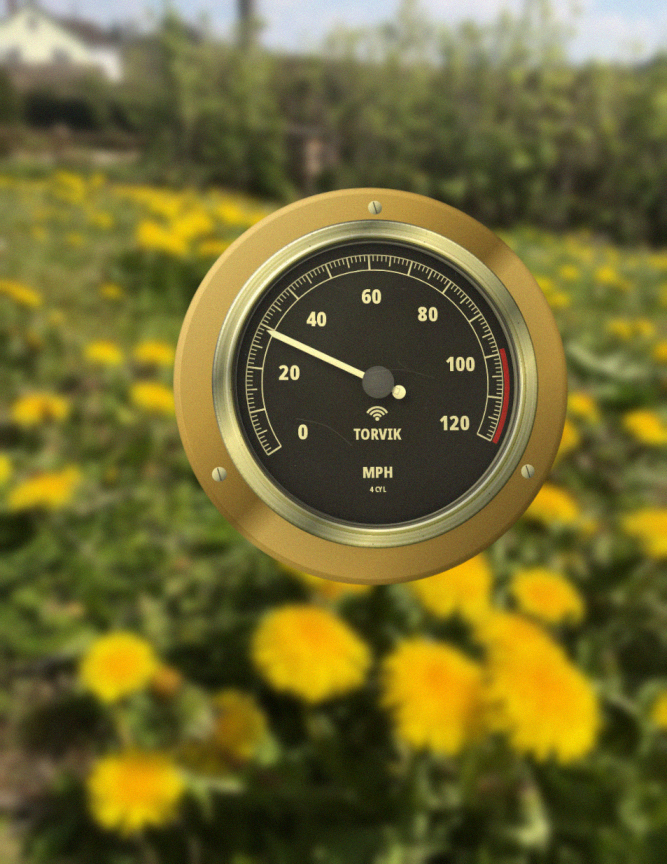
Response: 29 mph
